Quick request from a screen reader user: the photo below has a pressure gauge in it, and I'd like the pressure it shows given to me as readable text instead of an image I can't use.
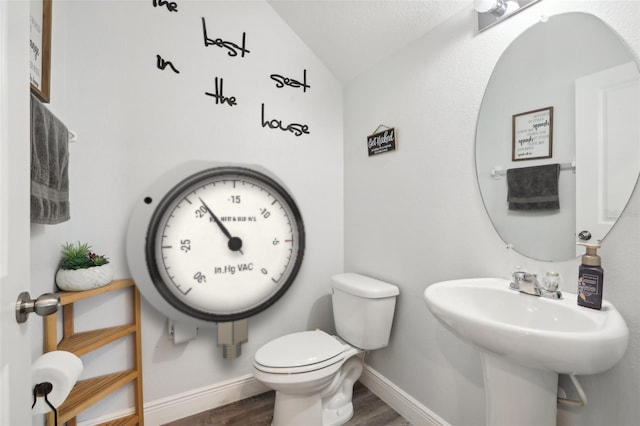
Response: -19 inHg
